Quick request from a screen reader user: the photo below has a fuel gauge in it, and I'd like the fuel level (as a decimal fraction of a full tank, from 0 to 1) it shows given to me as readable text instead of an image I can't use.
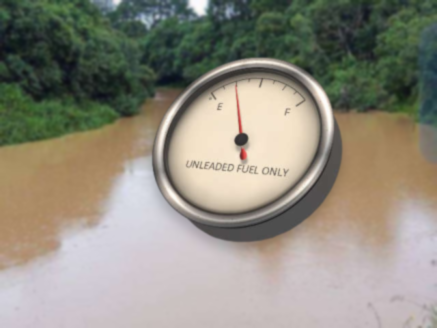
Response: 0.25
